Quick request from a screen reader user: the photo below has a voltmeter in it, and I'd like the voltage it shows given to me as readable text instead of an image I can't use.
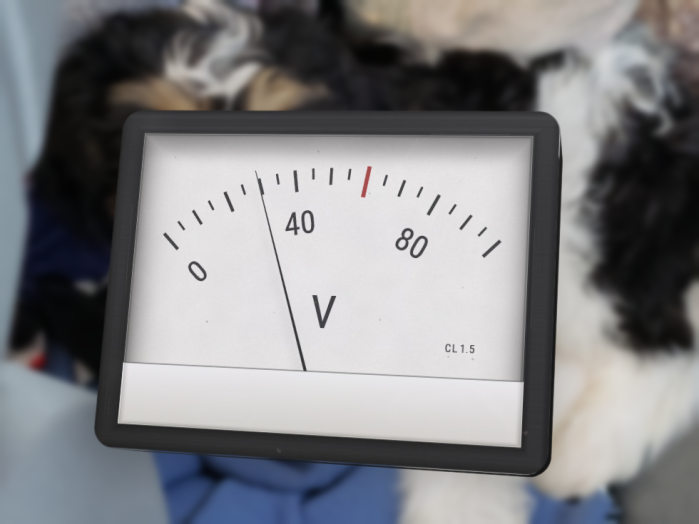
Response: 30 V
